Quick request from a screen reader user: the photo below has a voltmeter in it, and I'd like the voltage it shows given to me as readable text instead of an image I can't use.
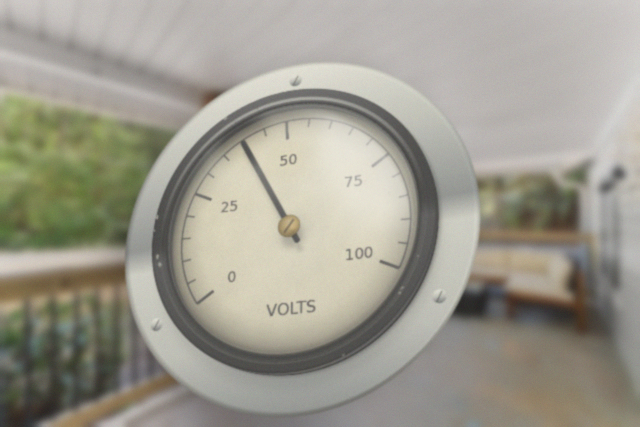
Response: 40 V
